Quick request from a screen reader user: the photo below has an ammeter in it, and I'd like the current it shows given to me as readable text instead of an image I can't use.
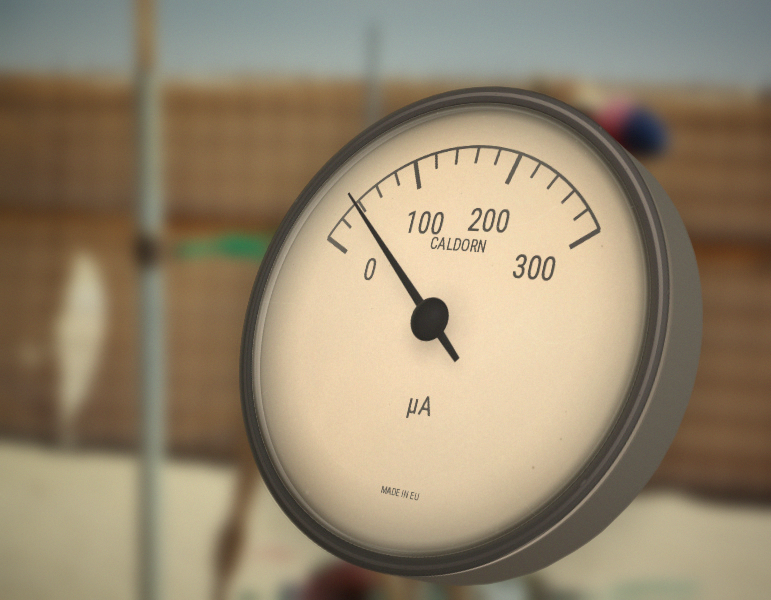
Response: 40 µA
